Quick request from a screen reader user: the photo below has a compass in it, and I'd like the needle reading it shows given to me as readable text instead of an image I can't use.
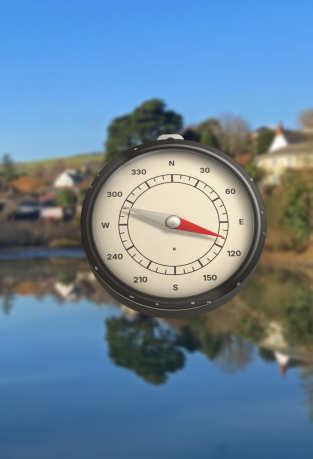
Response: 110 °
